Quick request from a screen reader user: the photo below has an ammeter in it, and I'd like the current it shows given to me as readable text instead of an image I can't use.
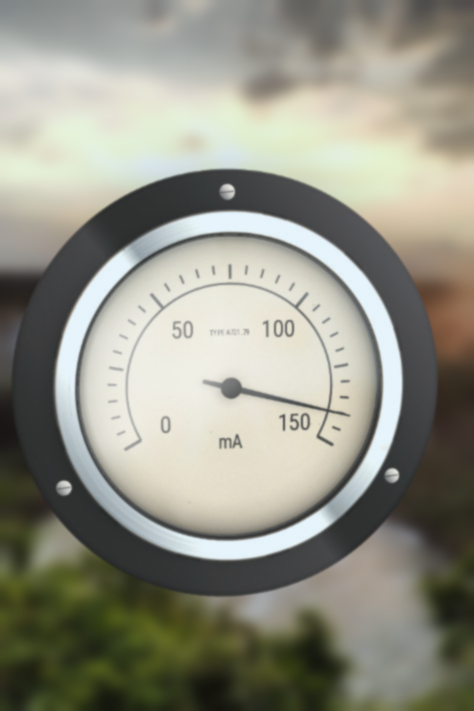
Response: 140 mA
